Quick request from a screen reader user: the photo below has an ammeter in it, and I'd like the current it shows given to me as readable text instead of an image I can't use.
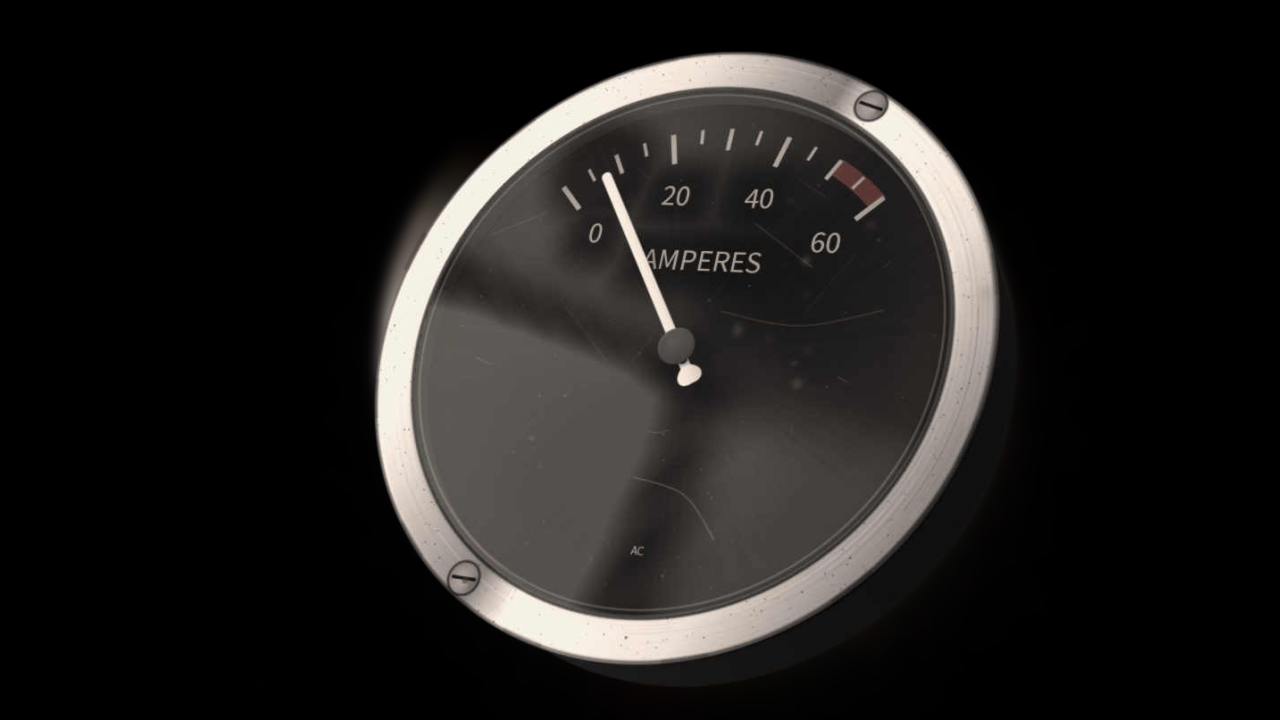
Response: 7.5 A
